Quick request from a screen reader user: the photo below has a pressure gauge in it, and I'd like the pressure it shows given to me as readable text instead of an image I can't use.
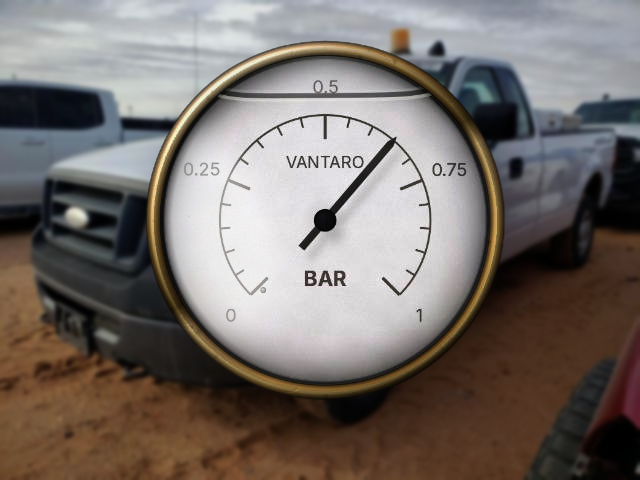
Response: 0.65 bar
